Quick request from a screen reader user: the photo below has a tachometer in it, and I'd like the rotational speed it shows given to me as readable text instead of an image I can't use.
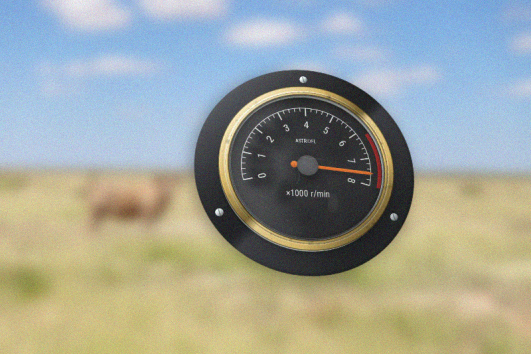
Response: 7600 rpm
